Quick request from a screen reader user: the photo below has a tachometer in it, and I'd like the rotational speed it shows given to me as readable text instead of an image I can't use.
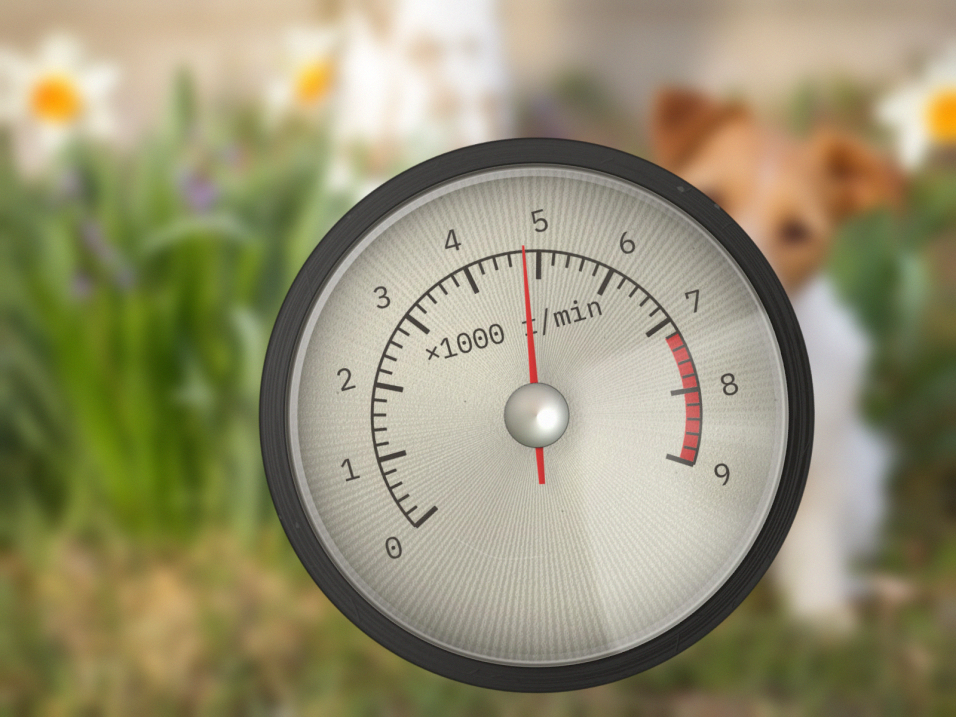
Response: 4800 rpm
